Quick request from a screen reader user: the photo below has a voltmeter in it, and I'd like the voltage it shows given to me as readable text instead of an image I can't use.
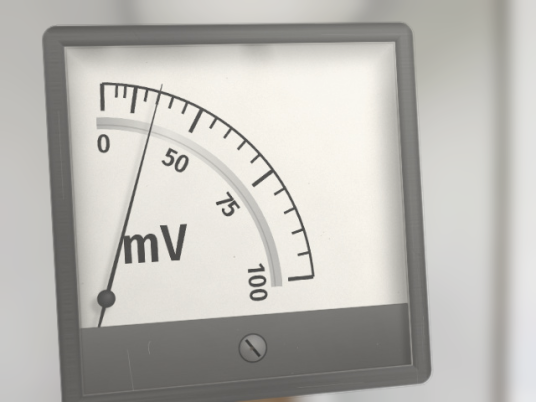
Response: 35 mV
